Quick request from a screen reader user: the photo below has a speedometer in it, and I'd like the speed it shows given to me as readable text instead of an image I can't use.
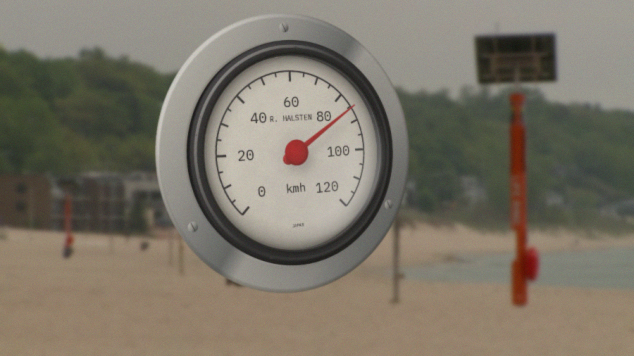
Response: 85 km/h
